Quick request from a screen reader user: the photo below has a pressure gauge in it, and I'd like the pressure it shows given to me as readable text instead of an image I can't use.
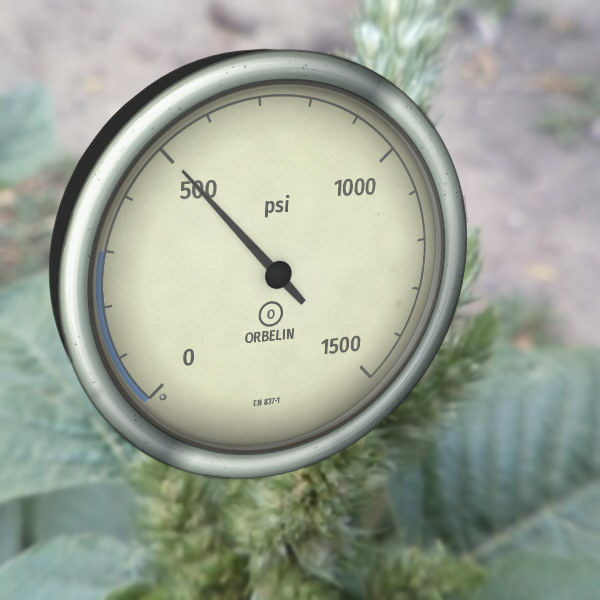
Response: 500 psi
